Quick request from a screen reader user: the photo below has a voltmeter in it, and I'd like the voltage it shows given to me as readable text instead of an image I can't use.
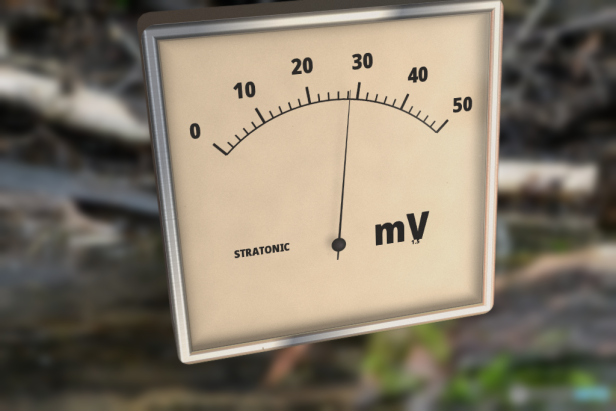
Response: 28 mV
